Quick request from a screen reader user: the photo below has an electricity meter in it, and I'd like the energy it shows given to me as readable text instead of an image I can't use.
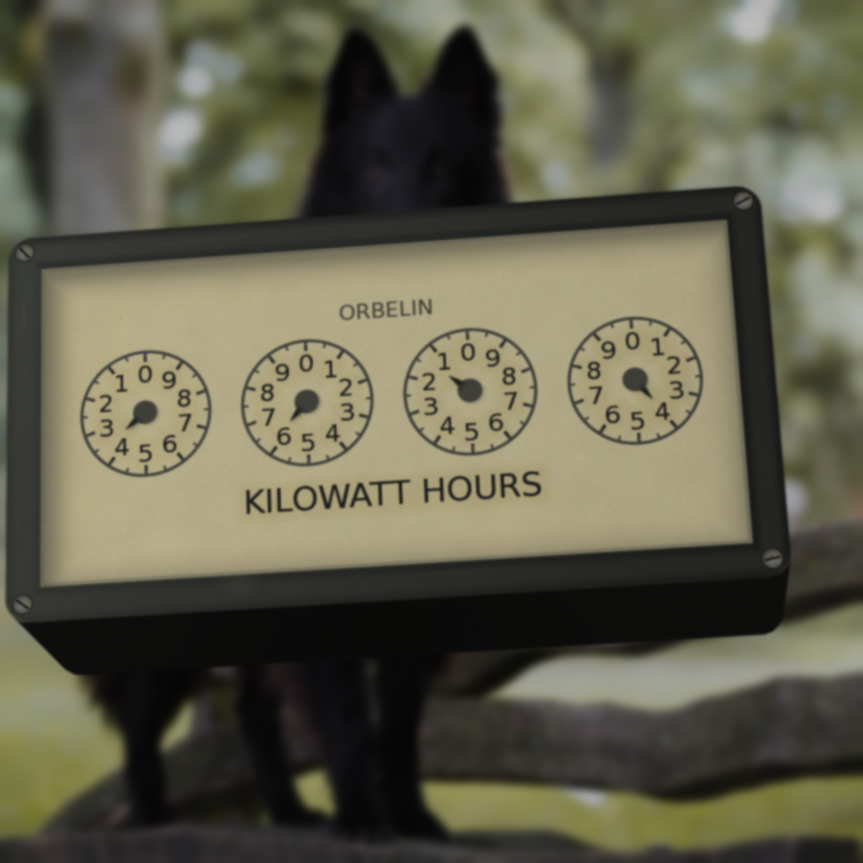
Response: 3614 kWh
